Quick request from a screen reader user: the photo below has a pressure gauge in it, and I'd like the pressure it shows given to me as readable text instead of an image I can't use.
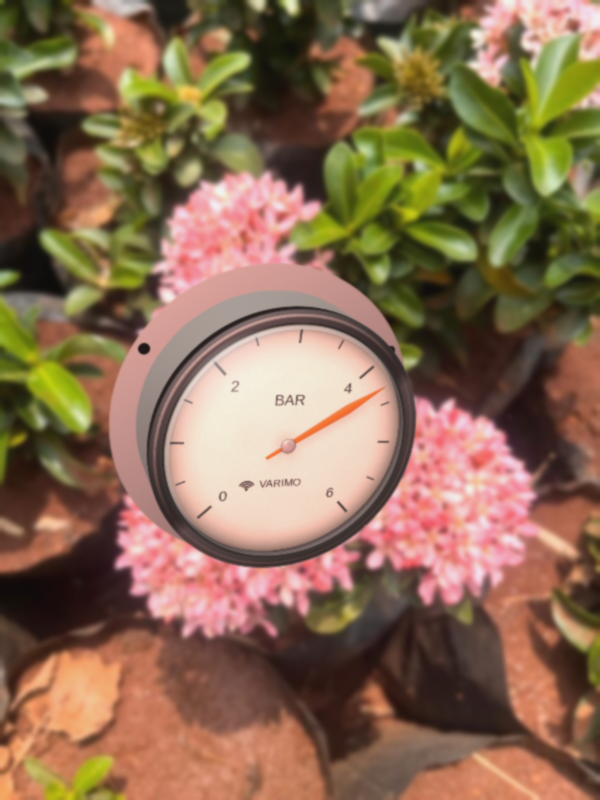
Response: 4.25 bar
